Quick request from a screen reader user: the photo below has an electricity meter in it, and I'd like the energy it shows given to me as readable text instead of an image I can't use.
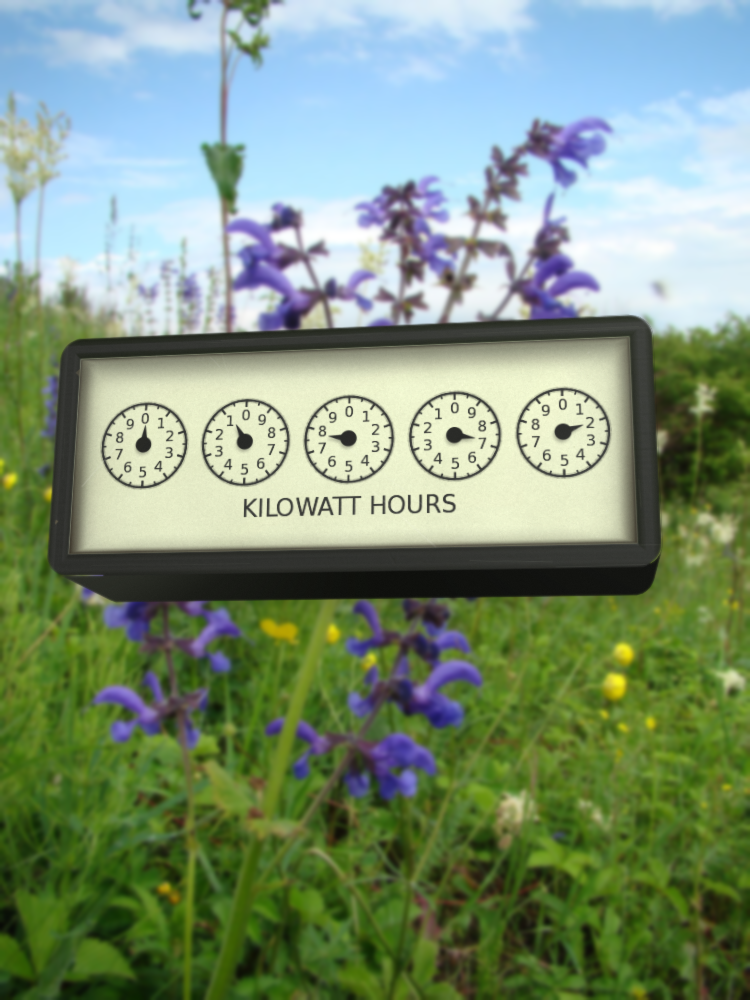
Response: 772 kWh
